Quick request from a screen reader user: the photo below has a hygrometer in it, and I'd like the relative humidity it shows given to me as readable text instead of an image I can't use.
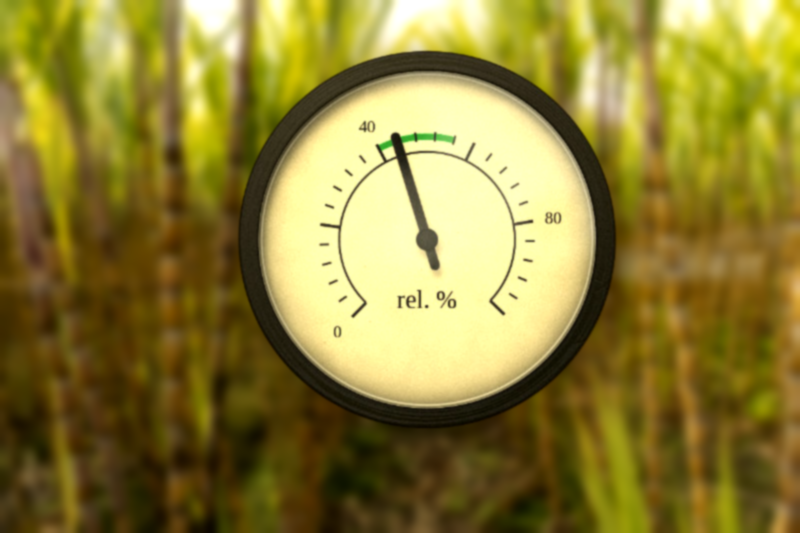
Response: 44 %
